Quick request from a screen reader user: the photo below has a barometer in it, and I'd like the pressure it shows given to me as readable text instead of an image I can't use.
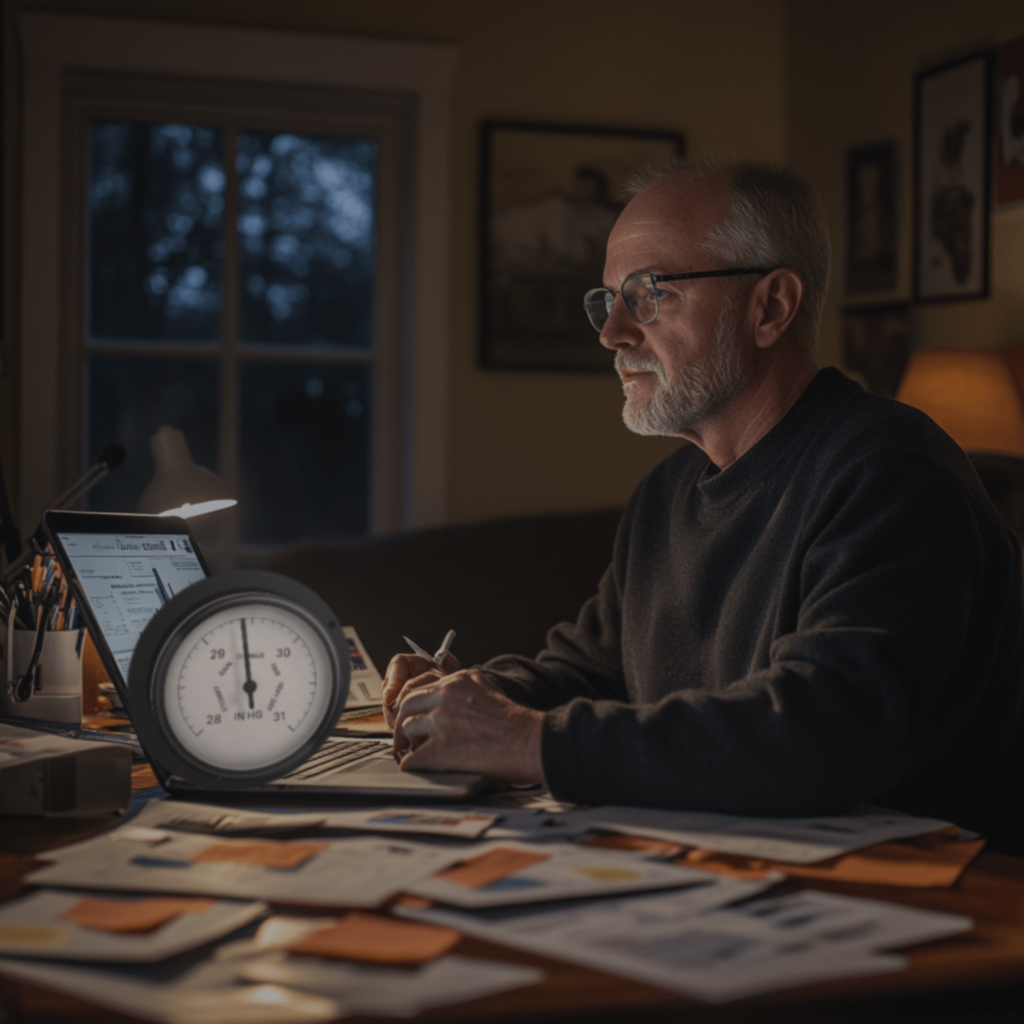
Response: 29.4 inHg
